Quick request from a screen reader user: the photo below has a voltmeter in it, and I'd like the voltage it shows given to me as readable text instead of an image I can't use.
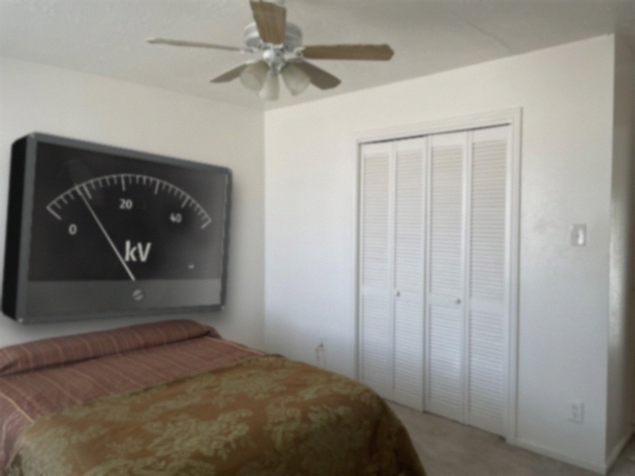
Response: 8 kV
